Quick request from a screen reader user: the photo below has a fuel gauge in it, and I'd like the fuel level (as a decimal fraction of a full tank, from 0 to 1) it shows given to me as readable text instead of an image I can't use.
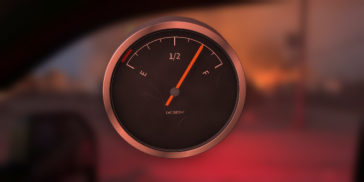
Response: 0.75
